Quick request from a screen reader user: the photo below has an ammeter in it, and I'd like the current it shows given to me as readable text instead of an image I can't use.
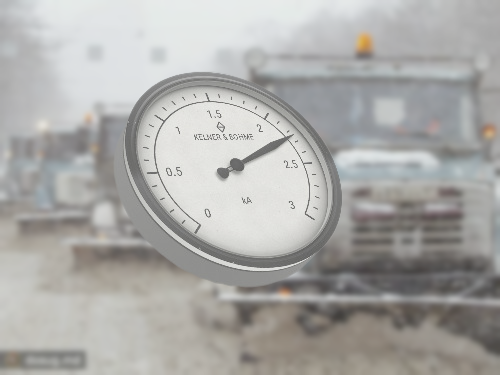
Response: 2.25 kA
